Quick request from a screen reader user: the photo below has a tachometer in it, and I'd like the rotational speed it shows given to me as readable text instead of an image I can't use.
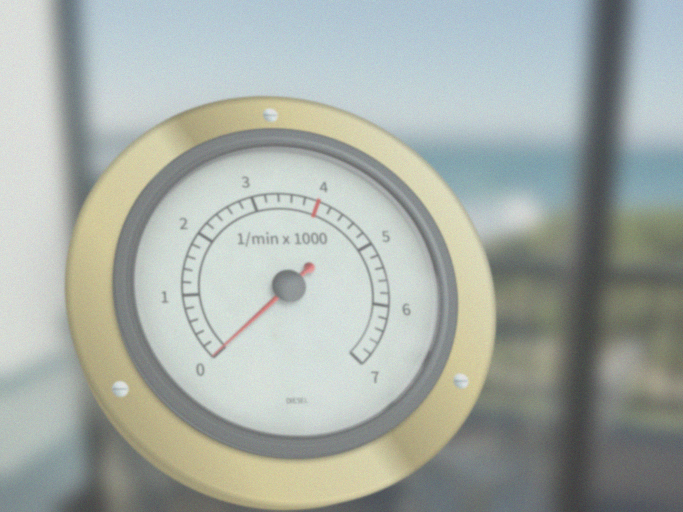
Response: 0 rpm
